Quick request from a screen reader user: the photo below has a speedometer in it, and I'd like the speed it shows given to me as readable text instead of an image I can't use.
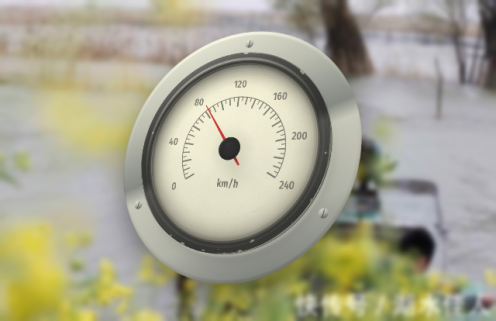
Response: 85 km/h
